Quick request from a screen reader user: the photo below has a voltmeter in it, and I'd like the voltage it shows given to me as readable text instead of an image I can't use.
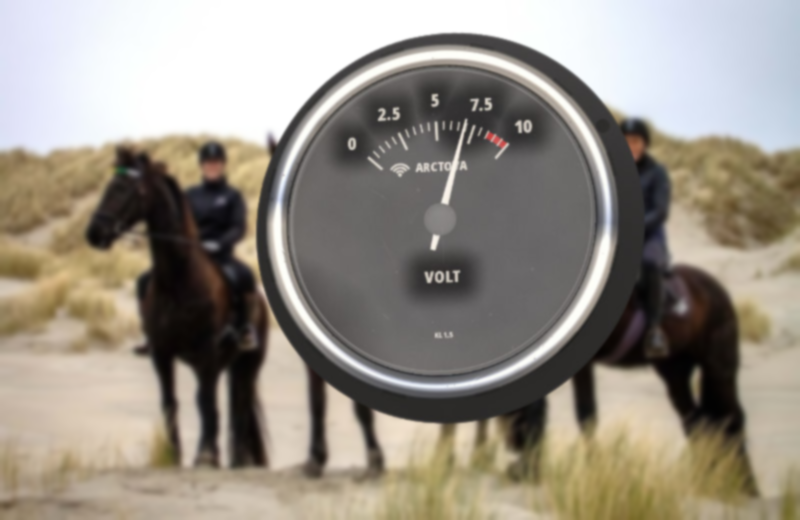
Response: 7 V
